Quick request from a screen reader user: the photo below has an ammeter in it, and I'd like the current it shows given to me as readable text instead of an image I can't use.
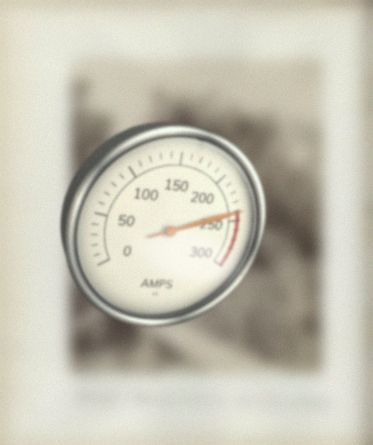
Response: 240 A
